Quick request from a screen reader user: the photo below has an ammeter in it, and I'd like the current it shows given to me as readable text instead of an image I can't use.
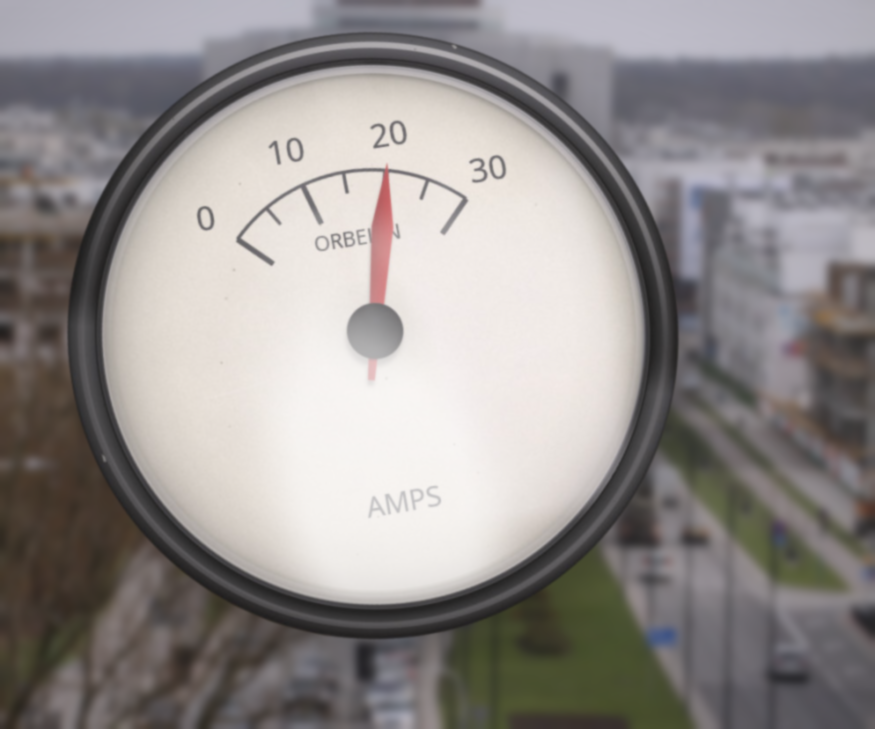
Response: 20 A
